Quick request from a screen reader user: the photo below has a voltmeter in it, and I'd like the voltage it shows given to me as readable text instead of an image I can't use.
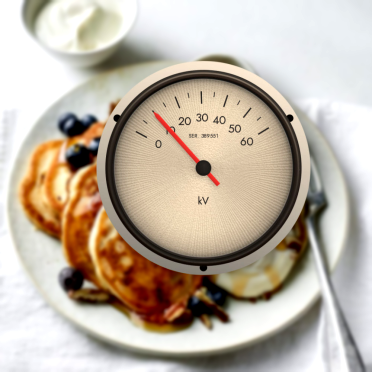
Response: 10 kV
